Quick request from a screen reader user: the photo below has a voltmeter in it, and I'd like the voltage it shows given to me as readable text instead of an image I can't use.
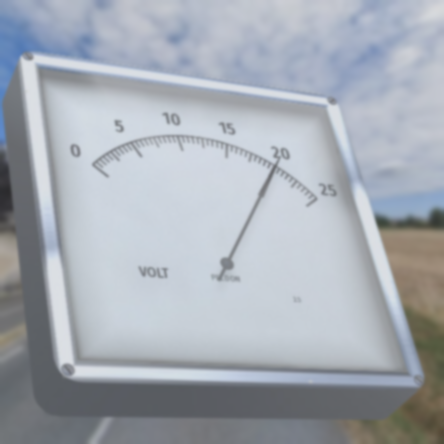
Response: 20 V
